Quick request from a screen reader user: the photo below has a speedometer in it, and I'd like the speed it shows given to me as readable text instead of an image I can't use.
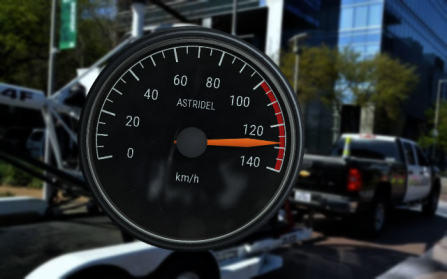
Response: 127.5 km/h
